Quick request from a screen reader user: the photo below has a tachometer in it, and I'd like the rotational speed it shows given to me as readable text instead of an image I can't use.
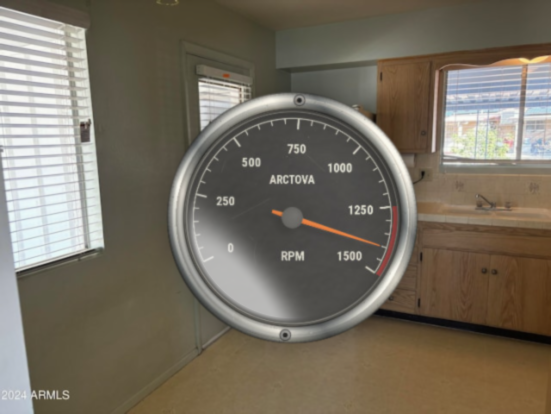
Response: 1400 rpm
